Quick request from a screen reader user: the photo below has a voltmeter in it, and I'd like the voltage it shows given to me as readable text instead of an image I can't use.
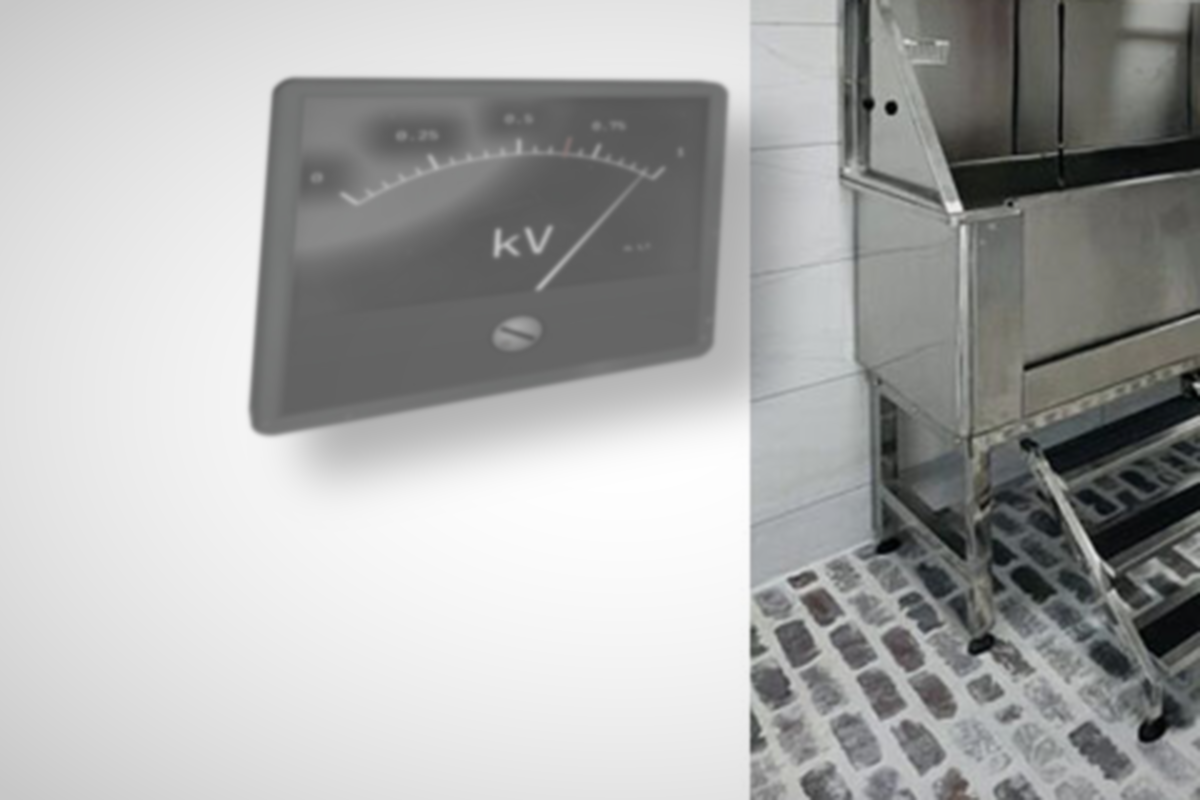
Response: 0.95 kV
